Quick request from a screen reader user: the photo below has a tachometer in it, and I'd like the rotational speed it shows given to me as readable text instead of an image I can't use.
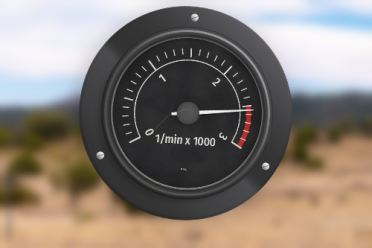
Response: 2550 rpm
